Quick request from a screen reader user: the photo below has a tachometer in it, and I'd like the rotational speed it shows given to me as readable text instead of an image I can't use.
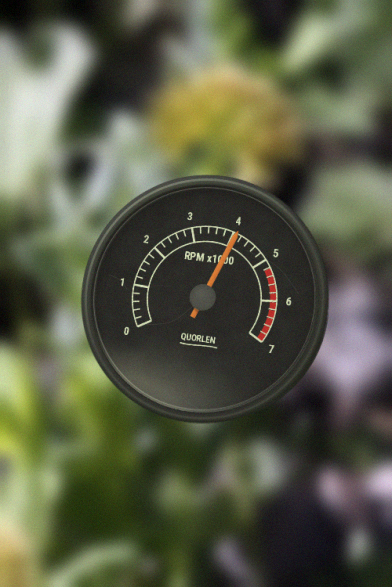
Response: 4100 rpm
